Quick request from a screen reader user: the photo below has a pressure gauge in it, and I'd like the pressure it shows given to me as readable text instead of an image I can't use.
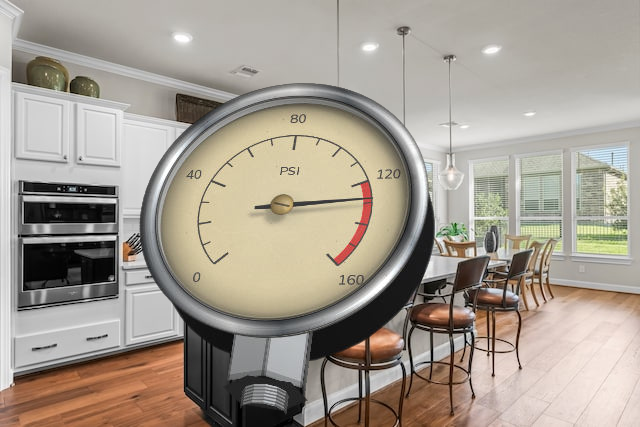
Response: 130 psi
